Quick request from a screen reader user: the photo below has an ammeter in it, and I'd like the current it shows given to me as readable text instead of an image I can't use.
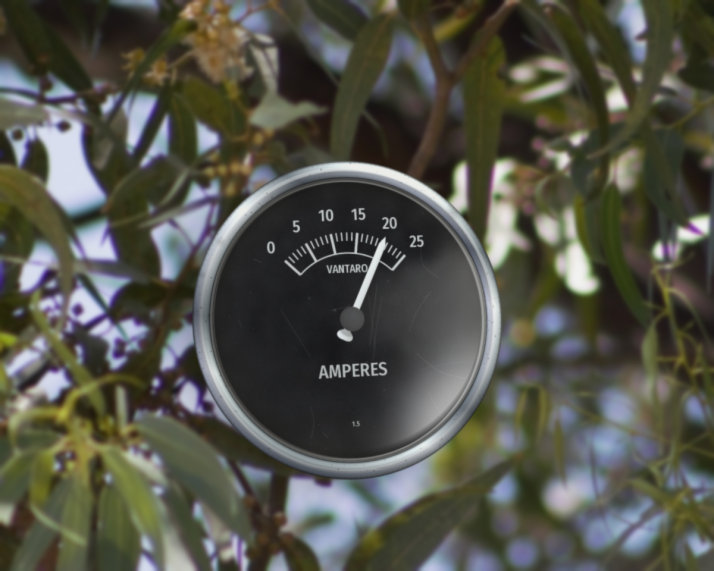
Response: 20 A
